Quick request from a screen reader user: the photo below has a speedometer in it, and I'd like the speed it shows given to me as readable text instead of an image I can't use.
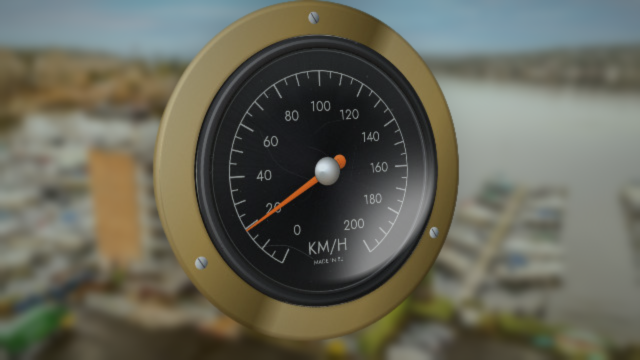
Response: 20 km/h
